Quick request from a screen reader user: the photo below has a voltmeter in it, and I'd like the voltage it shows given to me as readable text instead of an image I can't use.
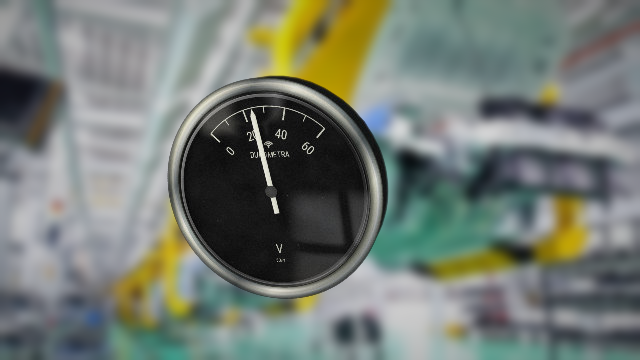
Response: 25 V
